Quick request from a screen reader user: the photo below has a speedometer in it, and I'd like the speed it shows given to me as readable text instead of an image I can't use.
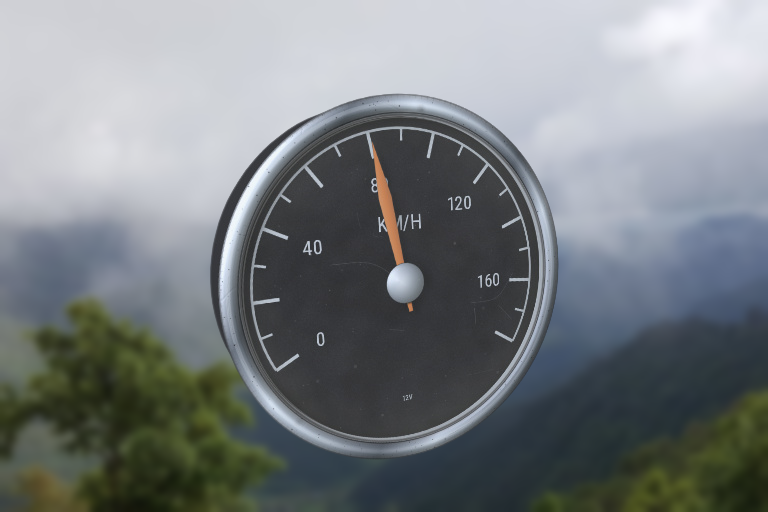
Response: 80 km/h
